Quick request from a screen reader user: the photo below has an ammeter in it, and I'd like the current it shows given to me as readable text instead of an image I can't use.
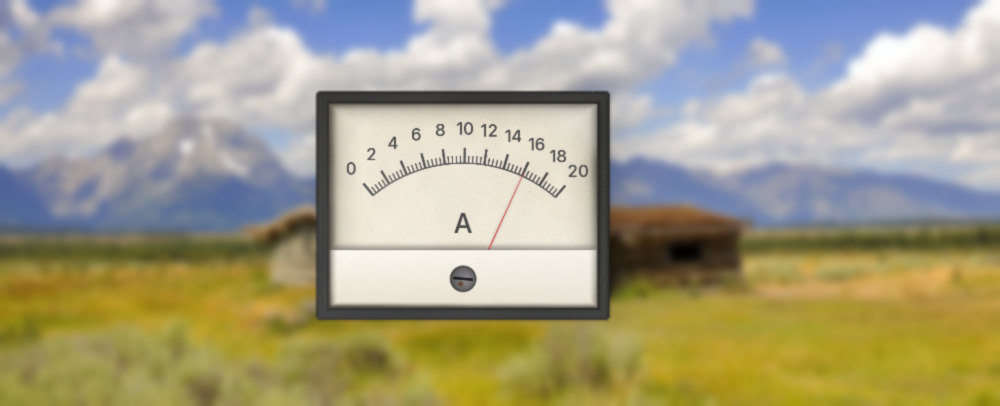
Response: 16 A
